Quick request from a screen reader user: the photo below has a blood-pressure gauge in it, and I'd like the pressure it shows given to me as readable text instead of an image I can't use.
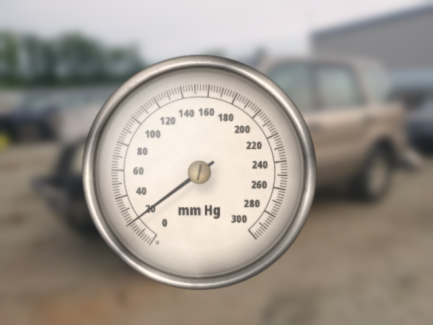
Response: 20 mmHg
